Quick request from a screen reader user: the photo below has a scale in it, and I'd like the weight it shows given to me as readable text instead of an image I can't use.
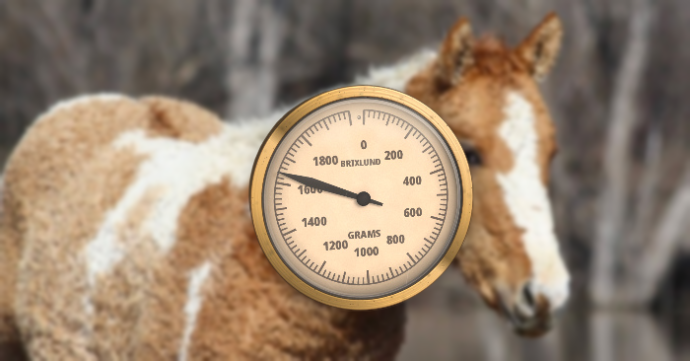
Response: 1640 g
